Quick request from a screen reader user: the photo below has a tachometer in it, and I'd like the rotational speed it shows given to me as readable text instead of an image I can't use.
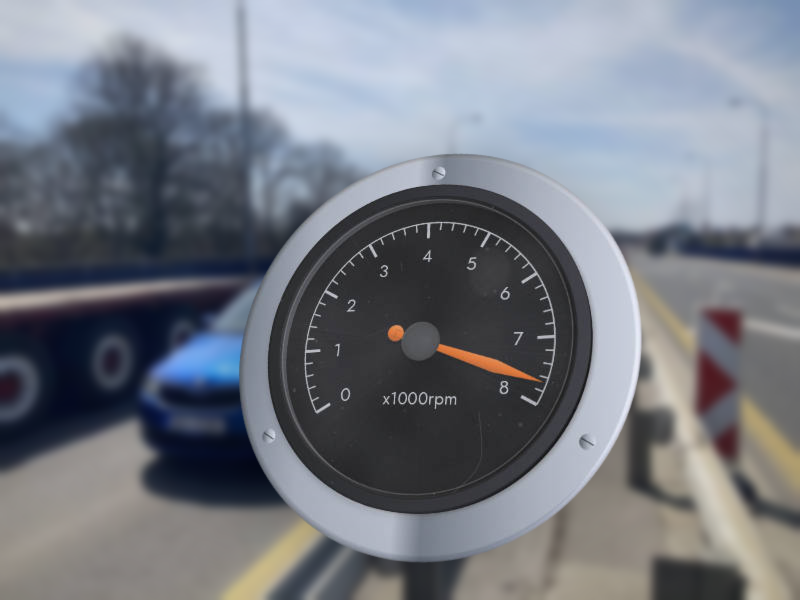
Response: 7700 rpm
